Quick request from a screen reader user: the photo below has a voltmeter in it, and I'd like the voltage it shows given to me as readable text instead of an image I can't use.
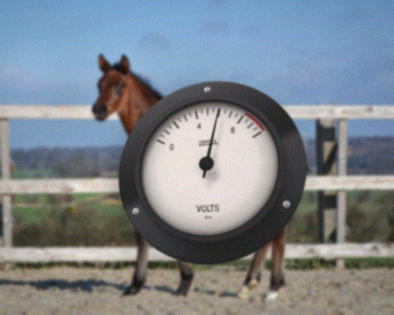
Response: 6 V
